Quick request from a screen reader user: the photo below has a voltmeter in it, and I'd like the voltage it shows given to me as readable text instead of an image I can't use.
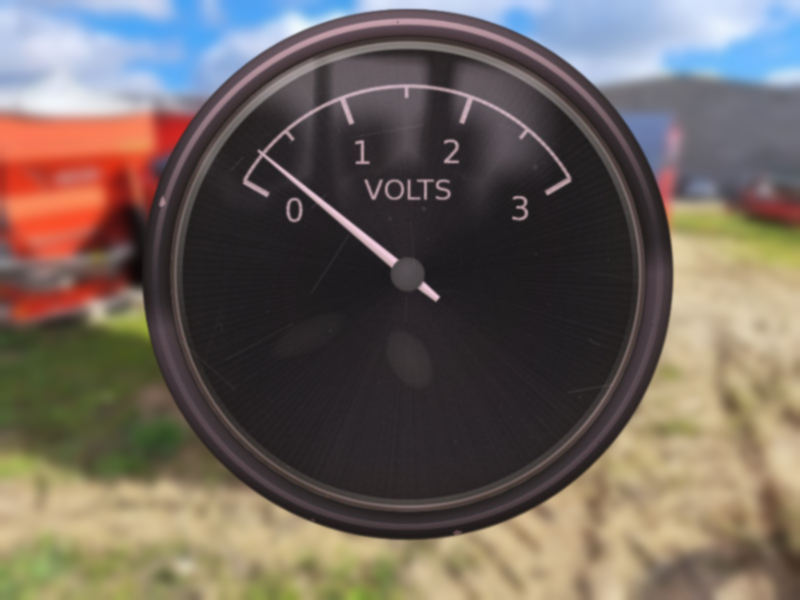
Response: 0.25 V
